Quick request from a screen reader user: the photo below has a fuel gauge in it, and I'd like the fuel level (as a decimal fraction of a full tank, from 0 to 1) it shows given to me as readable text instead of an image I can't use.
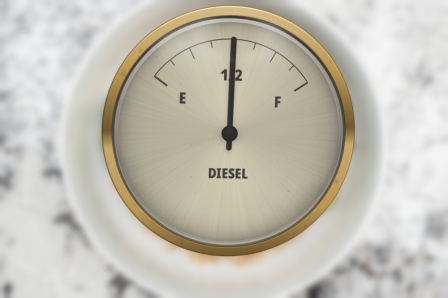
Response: 0.5
